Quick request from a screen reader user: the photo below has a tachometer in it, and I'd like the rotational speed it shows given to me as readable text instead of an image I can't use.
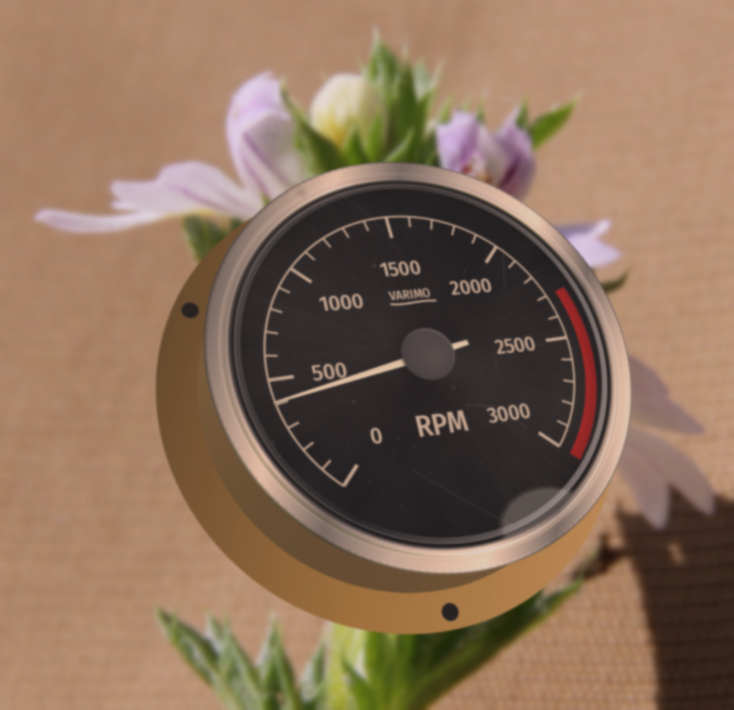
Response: 400 rpm
